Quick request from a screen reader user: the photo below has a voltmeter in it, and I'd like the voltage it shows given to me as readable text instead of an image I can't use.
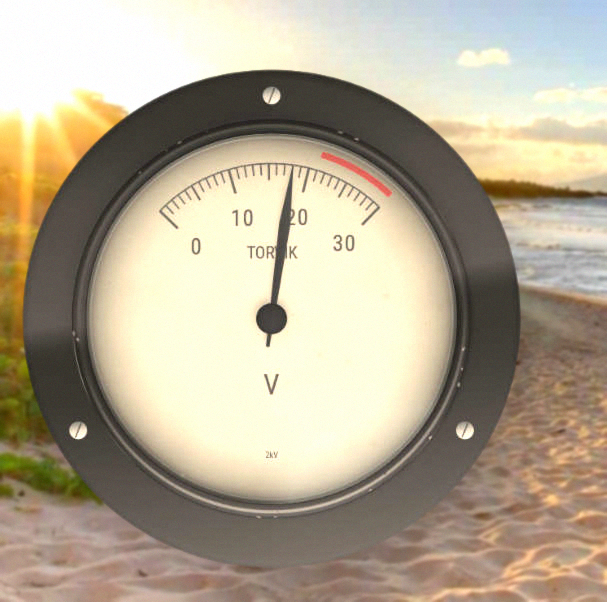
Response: 18 V
